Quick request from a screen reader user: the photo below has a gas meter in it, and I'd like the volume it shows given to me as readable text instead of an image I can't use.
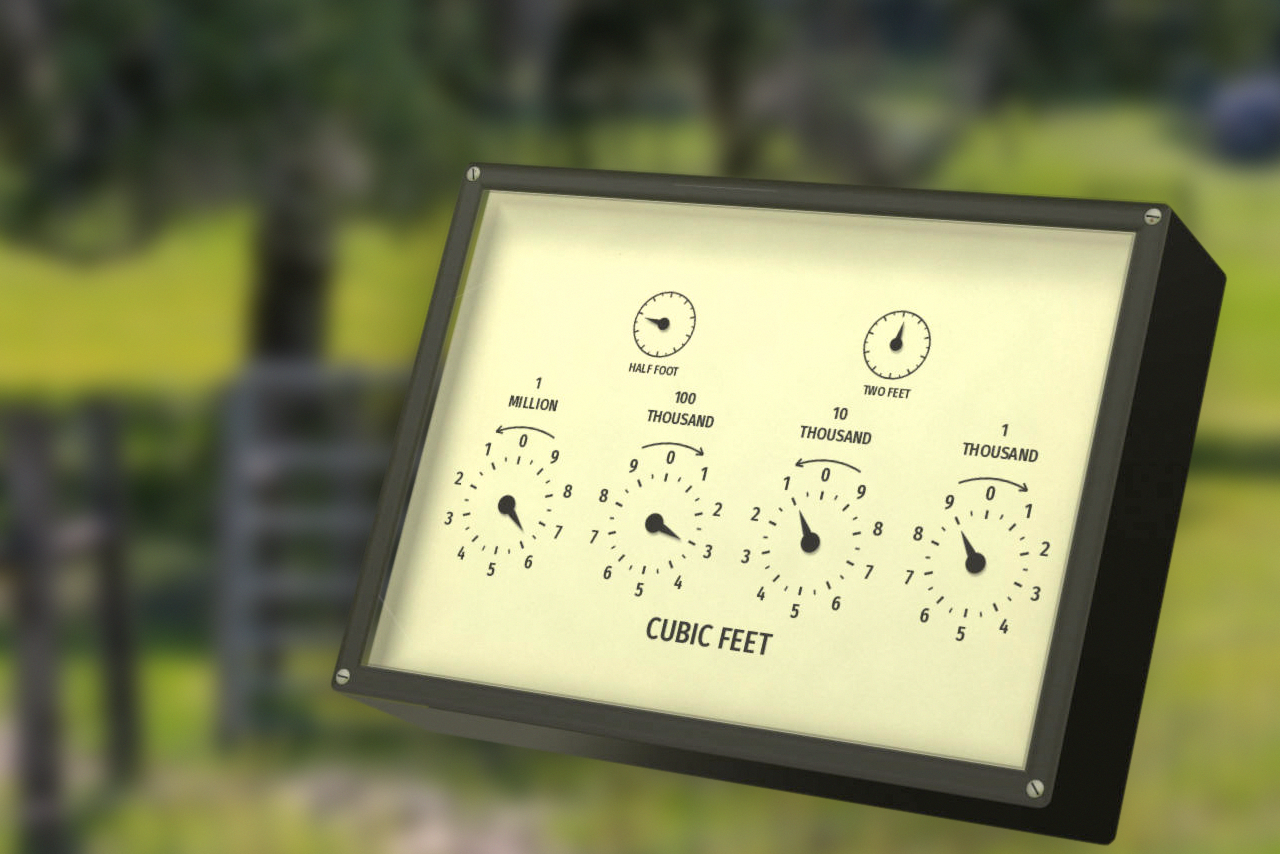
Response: 630900 ft³
